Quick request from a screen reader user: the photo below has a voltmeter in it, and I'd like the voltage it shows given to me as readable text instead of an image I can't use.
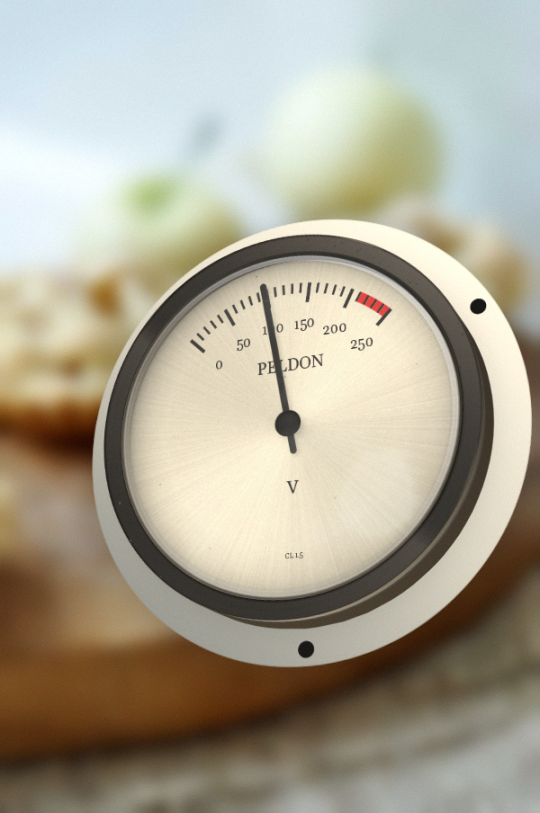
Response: 100 V
